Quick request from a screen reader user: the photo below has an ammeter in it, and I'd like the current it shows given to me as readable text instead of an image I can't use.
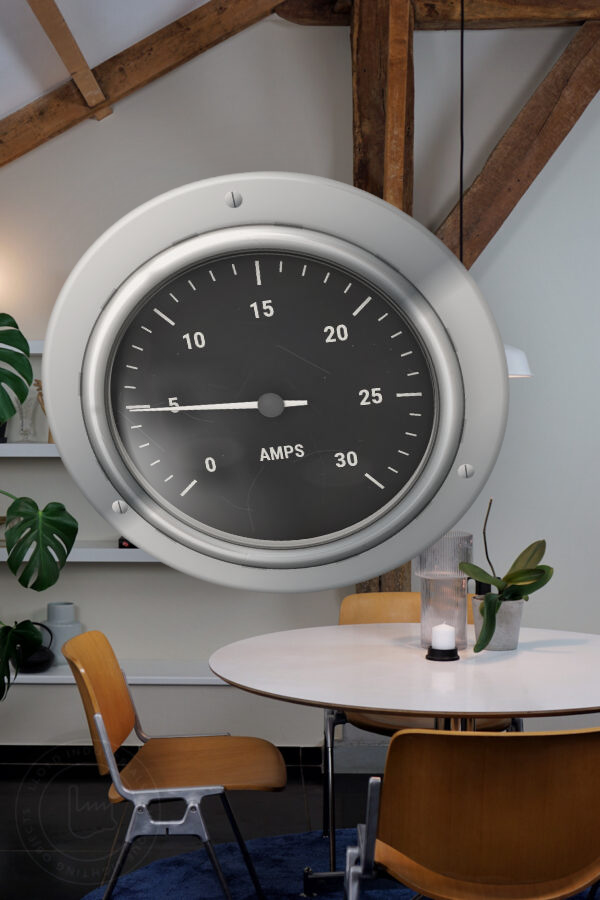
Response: 5 A
